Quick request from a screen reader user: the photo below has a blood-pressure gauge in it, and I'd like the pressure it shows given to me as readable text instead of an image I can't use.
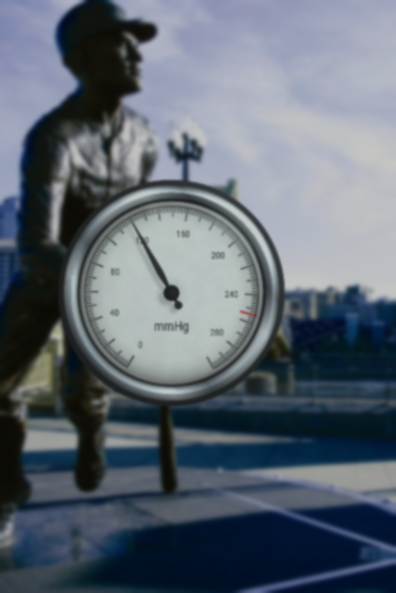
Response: 120 mmHg
